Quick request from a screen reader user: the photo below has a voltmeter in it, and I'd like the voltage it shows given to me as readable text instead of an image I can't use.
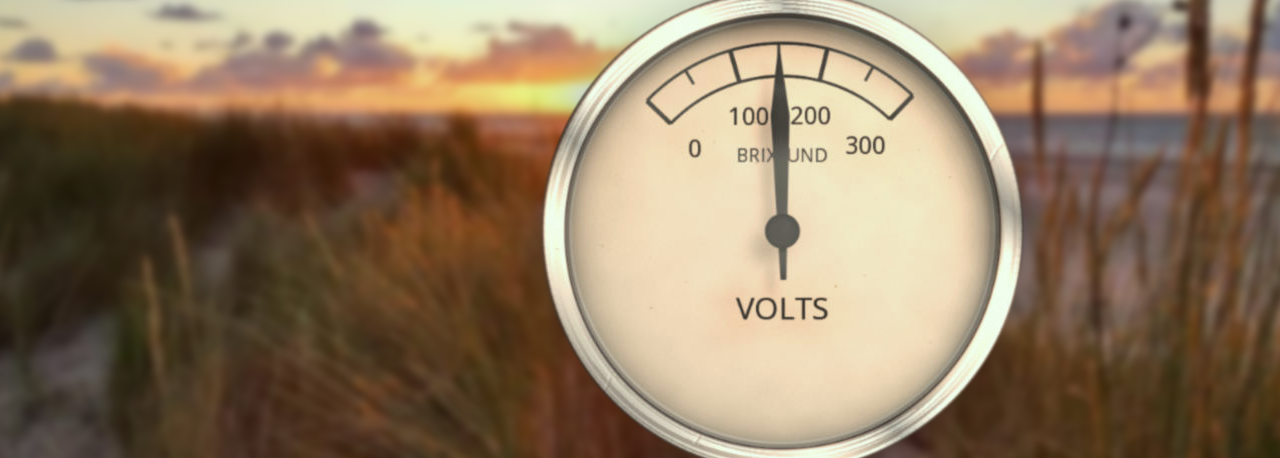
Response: 150 V
